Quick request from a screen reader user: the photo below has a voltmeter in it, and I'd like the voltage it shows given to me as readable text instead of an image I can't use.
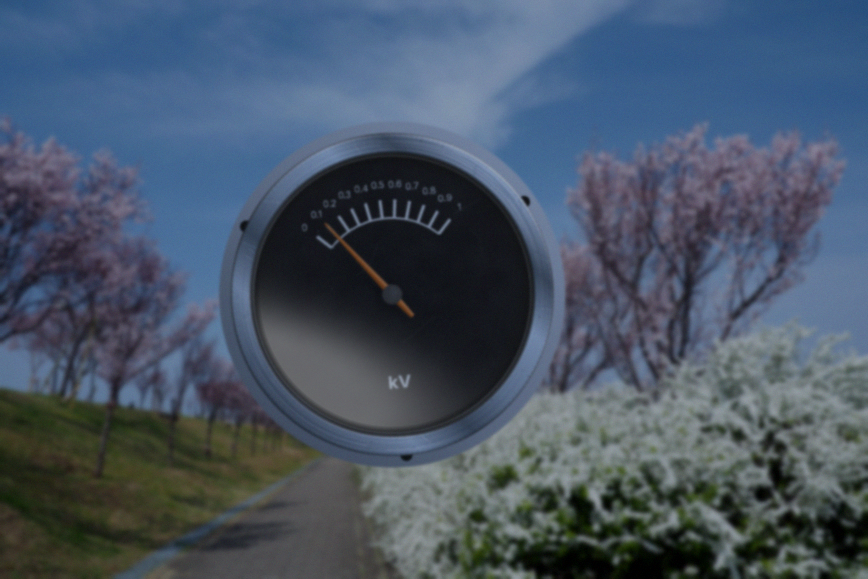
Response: 0.1 kV
